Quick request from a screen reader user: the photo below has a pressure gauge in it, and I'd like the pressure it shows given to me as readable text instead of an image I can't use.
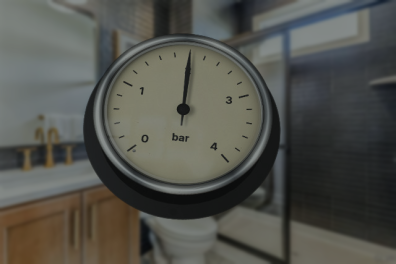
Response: 2 bar
